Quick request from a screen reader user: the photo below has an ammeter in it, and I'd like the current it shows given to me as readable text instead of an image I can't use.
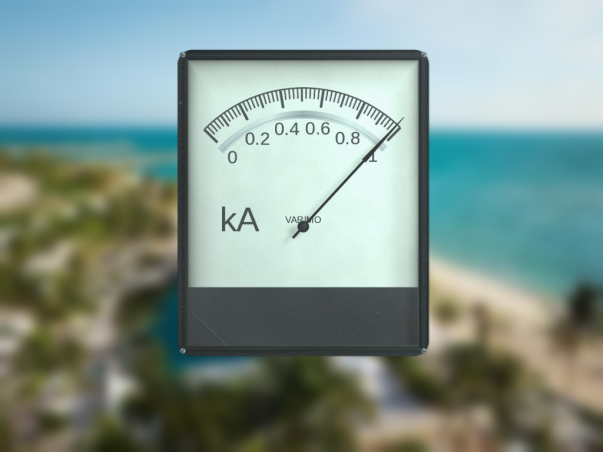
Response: 0.98 kA
